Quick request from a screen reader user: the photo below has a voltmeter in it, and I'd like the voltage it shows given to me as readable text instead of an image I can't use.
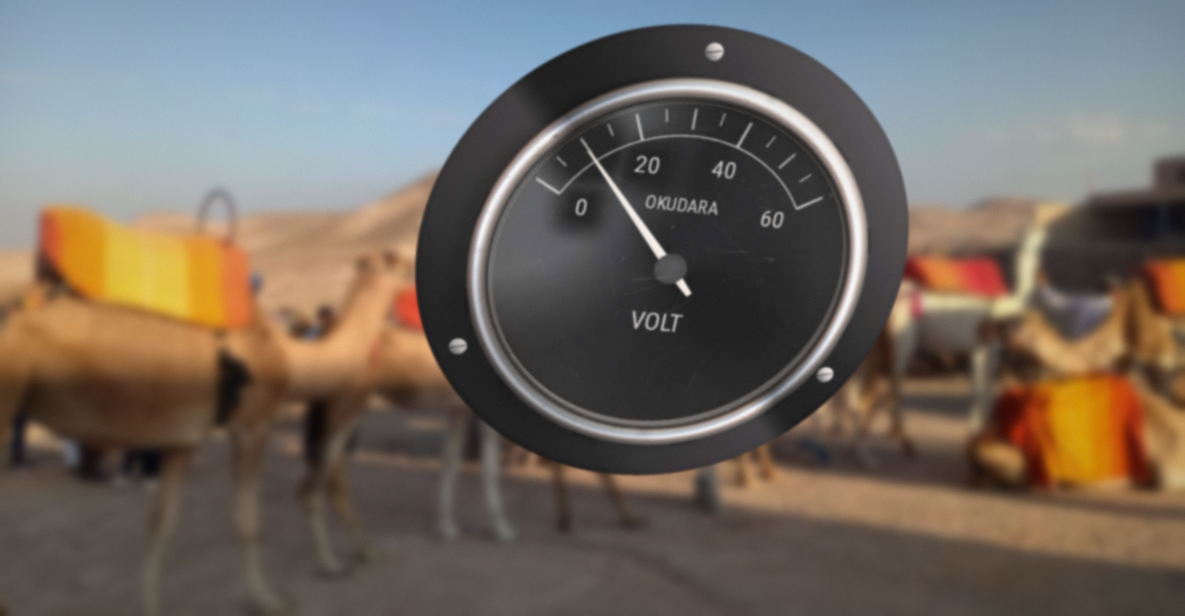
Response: 10 V
